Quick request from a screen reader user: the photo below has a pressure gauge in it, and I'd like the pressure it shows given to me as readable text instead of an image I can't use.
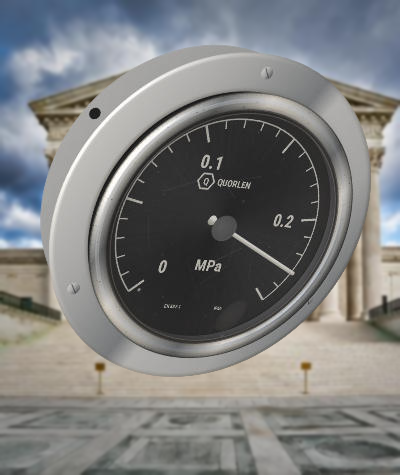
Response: 0.23 MPa
